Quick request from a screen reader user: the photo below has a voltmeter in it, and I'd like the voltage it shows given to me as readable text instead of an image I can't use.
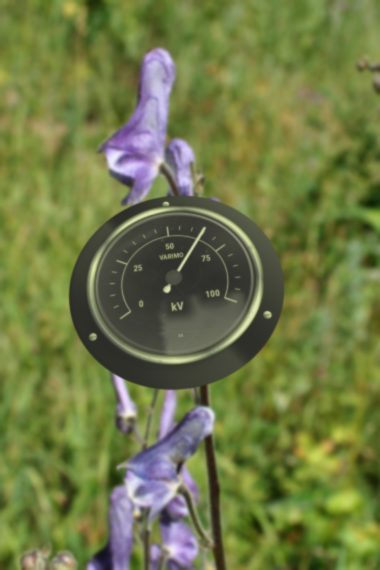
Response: 65 kV
